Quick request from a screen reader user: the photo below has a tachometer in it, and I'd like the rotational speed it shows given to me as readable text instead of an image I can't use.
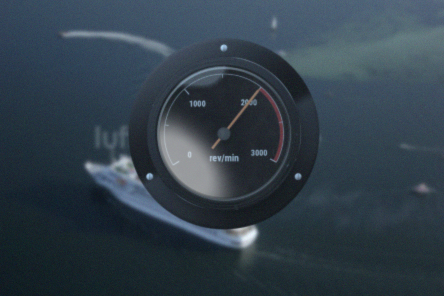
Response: 2000 rpm
